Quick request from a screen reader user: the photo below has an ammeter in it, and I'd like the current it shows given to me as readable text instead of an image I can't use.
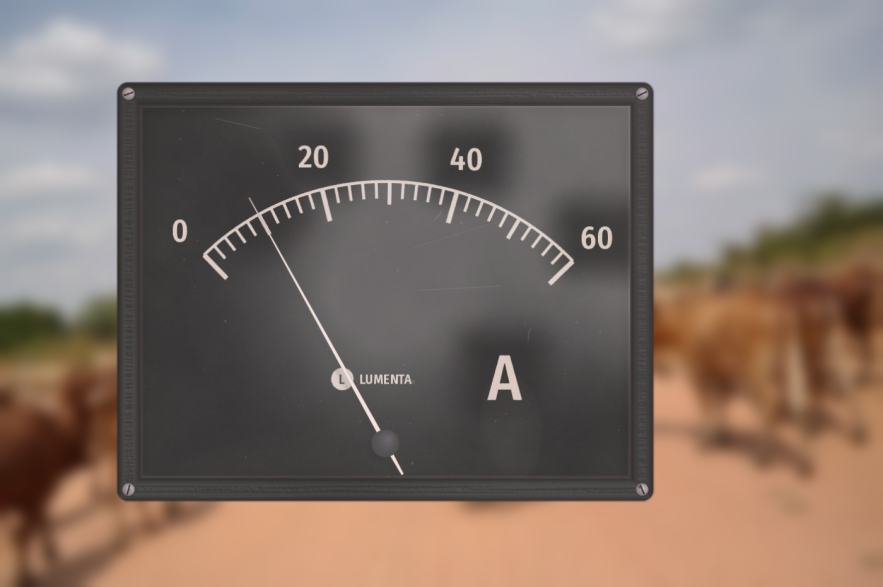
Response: 10 A
